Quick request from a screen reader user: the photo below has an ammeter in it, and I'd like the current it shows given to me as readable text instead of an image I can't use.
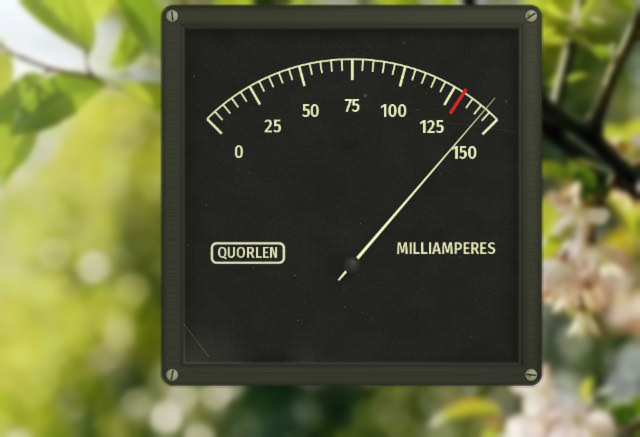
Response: 142.5 mA
